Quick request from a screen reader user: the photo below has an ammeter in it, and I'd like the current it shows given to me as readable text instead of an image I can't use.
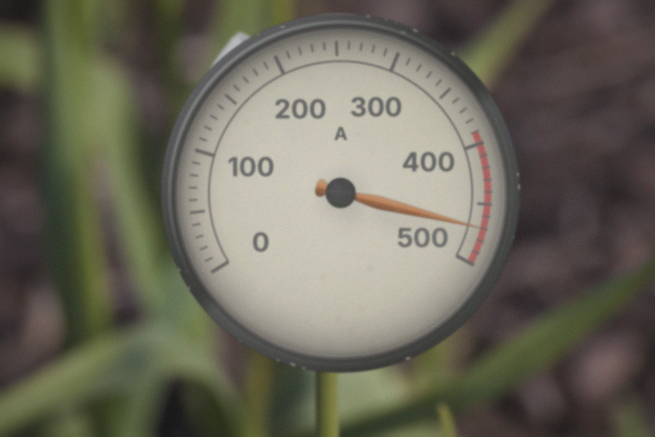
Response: 470 A
